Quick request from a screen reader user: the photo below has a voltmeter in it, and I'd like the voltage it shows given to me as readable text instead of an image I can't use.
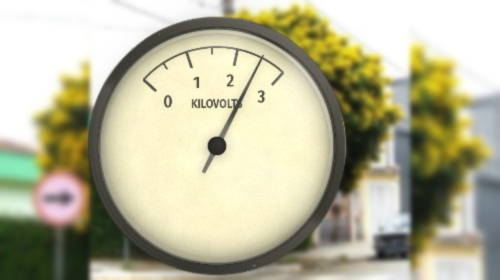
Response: 2.5 kV
